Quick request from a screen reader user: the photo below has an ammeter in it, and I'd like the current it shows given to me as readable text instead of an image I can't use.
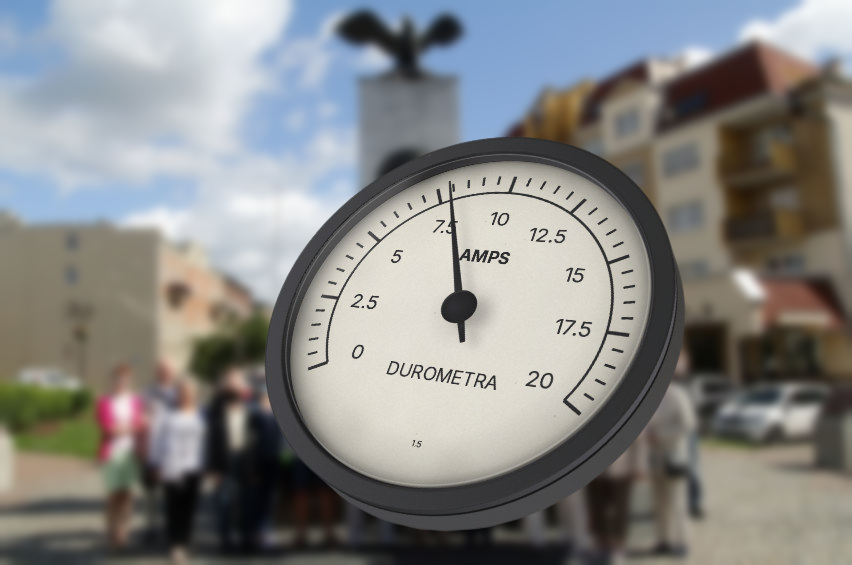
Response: 8 A
